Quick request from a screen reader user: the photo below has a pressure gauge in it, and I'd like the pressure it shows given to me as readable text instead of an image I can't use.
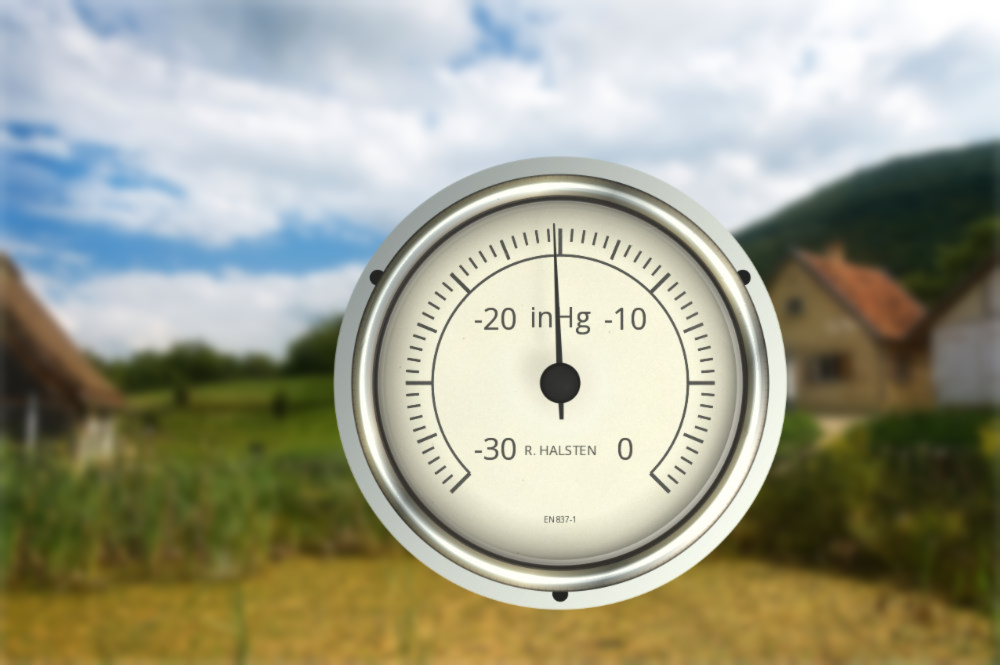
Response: -15.25 inHg
